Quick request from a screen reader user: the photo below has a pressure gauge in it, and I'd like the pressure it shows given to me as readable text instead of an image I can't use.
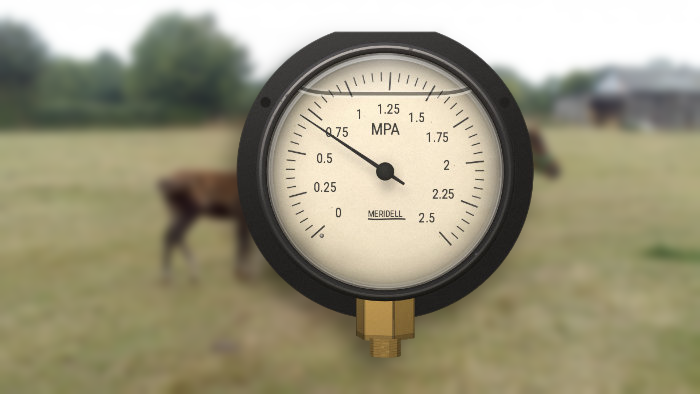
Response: 0.7 MPa
